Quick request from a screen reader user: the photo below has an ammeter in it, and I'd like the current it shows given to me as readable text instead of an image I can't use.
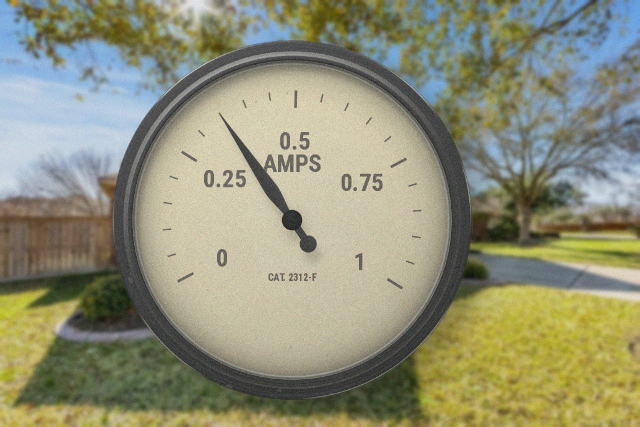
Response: 0.35 A
